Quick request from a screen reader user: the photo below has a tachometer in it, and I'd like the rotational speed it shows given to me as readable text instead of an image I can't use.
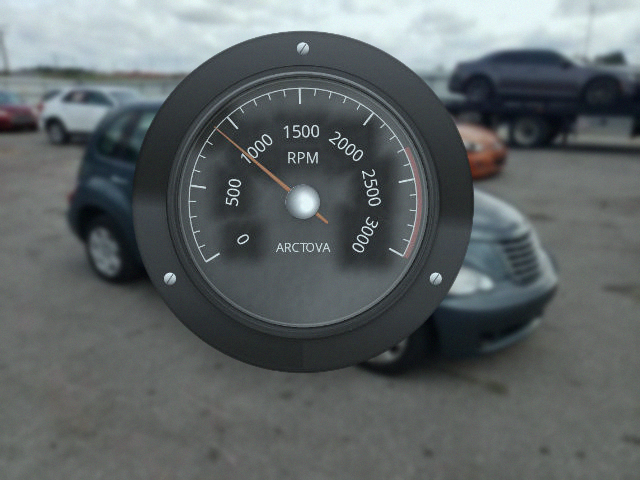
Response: 900 rpm
